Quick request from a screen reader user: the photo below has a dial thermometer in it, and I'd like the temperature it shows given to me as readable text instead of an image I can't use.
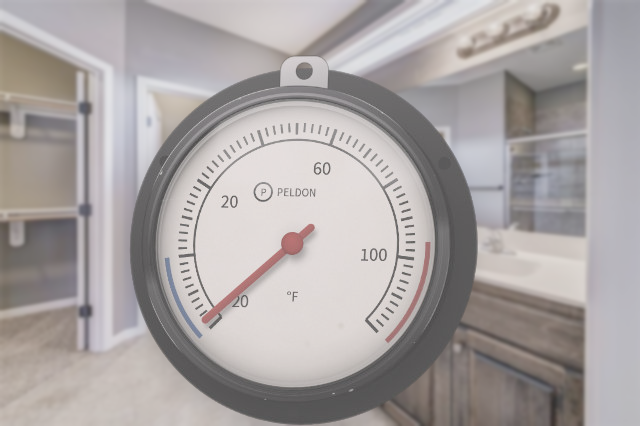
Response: -18 °F
